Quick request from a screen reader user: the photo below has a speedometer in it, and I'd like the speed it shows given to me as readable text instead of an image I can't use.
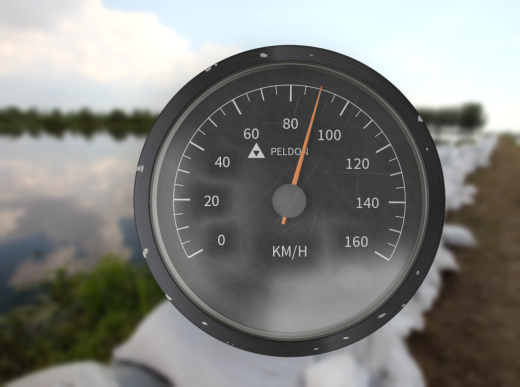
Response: 90 km/h
